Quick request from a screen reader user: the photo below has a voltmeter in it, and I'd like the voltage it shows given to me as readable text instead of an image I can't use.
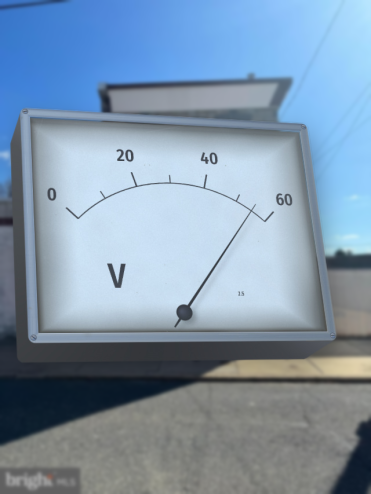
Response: 55 V
